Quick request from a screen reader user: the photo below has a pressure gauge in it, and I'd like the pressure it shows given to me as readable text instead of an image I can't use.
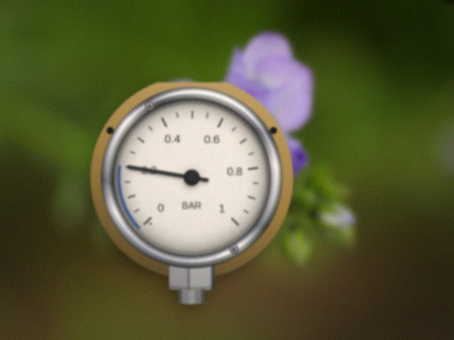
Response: 0.2 bar
